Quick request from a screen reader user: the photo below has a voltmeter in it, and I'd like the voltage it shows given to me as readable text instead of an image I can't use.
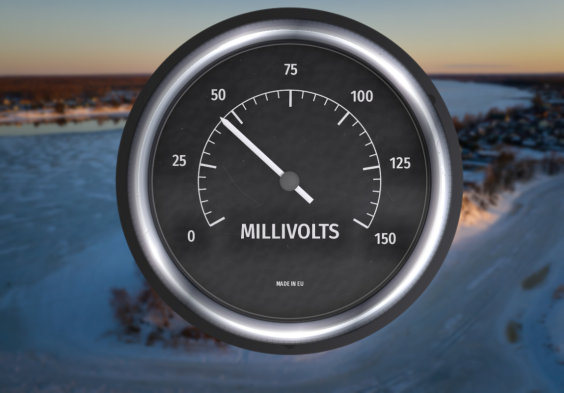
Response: 45 mV
